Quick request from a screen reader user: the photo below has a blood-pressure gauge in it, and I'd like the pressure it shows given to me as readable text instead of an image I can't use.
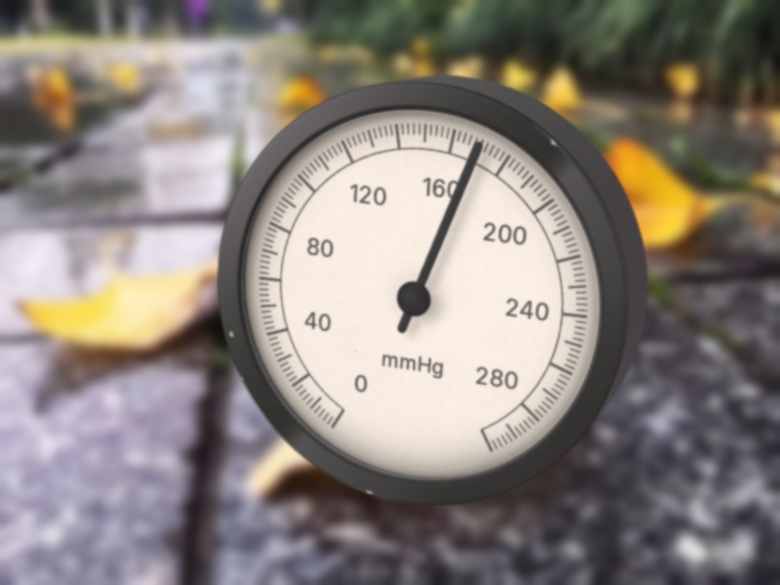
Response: 170 mmHg
